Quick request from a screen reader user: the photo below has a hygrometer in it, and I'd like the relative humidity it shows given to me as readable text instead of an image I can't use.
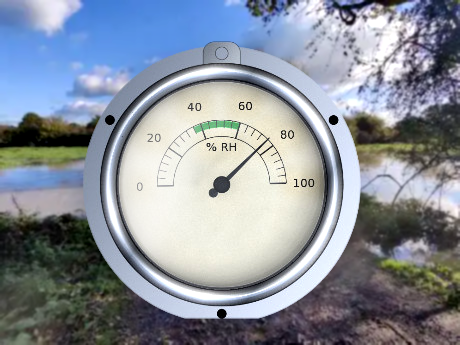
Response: 76 %
